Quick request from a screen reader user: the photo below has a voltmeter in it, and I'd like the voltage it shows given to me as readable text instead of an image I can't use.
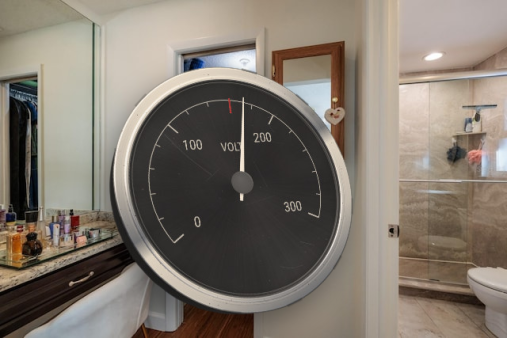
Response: 170 V
